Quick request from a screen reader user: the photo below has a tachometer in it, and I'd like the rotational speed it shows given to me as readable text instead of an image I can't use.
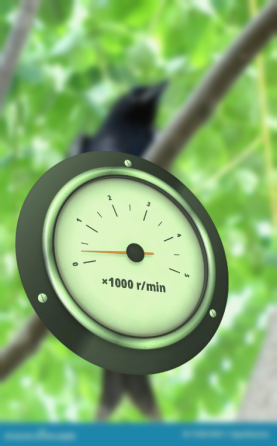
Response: 250 rpm
